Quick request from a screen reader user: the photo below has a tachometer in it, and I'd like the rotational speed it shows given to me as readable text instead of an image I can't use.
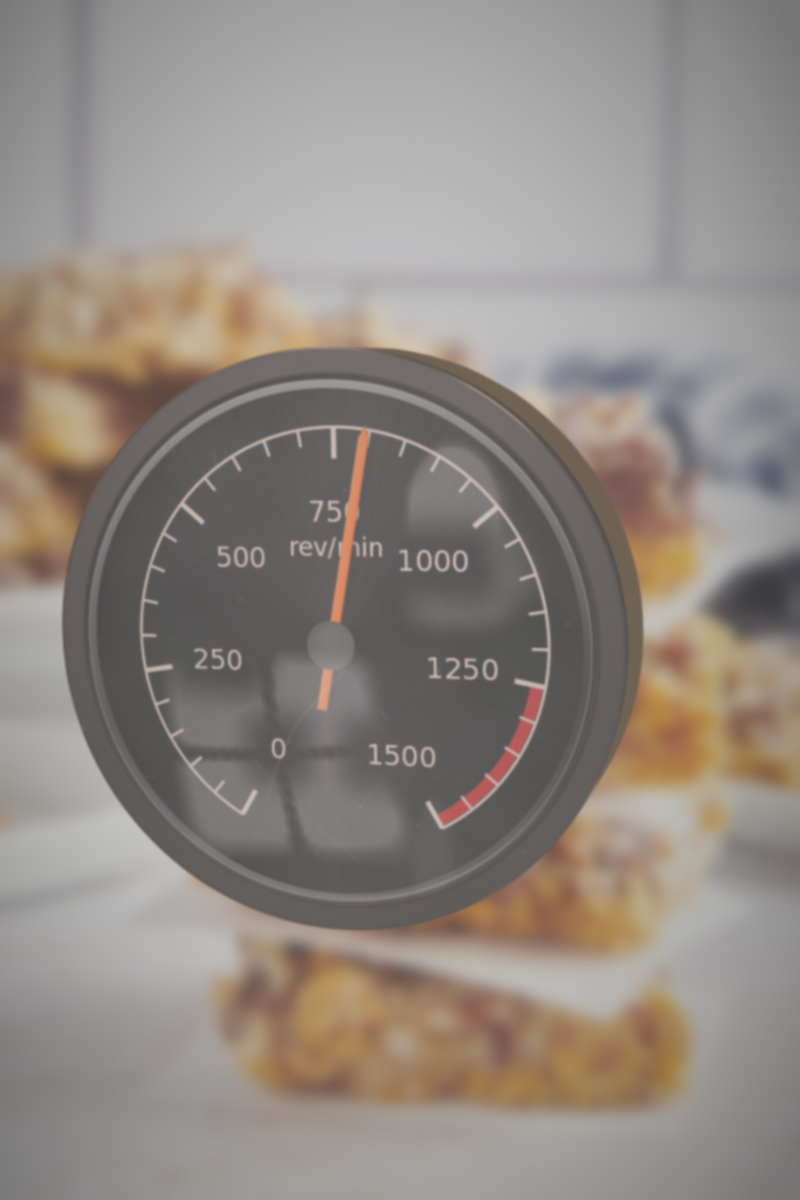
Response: 800 rpm
